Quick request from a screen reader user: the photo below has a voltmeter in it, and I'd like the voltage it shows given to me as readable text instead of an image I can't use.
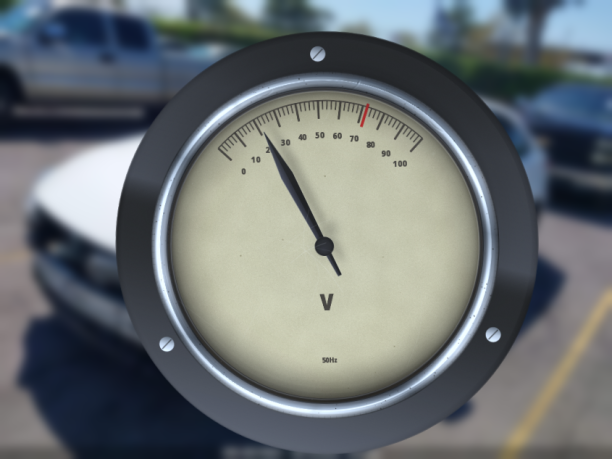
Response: 22 V
